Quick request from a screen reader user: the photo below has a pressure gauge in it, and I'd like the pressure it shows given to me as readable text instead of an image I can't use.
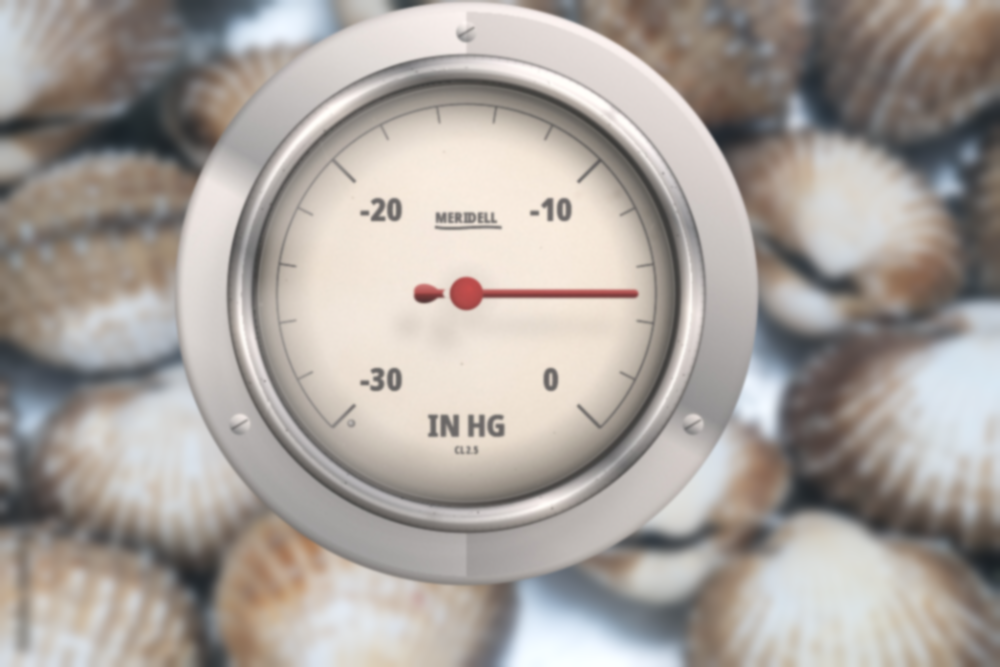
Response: -5 inHg
